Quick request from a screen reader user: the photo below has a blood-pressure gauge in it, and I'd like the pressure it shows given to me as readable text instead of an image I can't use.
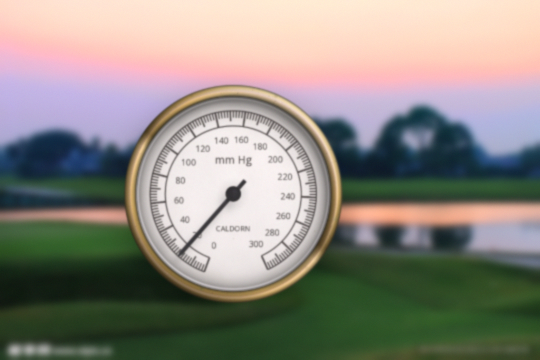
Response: 20 mmHg
